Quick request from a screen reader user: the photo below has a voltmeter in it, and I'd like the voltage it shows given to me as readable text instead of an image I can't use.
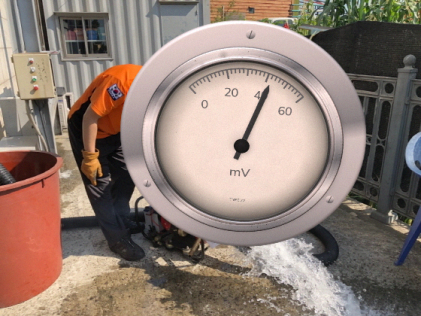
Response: 42 mV
